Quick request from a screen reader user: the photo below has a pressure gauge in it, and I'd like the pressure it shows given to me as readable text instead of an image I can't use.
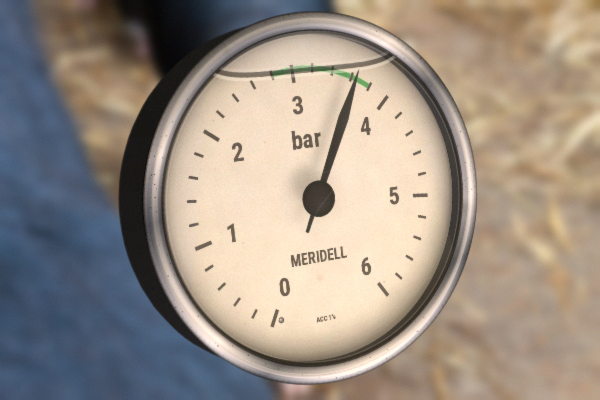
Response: 3.6 bar
